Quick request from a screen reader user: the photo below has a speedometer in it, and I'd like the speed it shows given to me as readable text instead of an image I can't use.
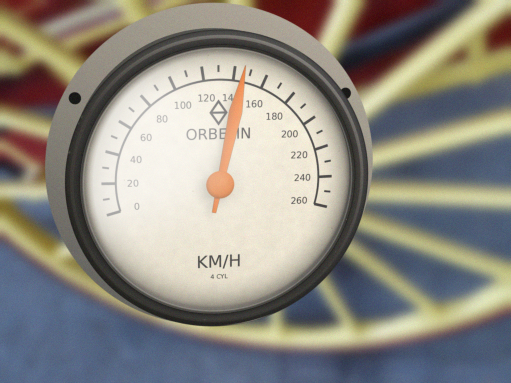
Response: 145 km/h
